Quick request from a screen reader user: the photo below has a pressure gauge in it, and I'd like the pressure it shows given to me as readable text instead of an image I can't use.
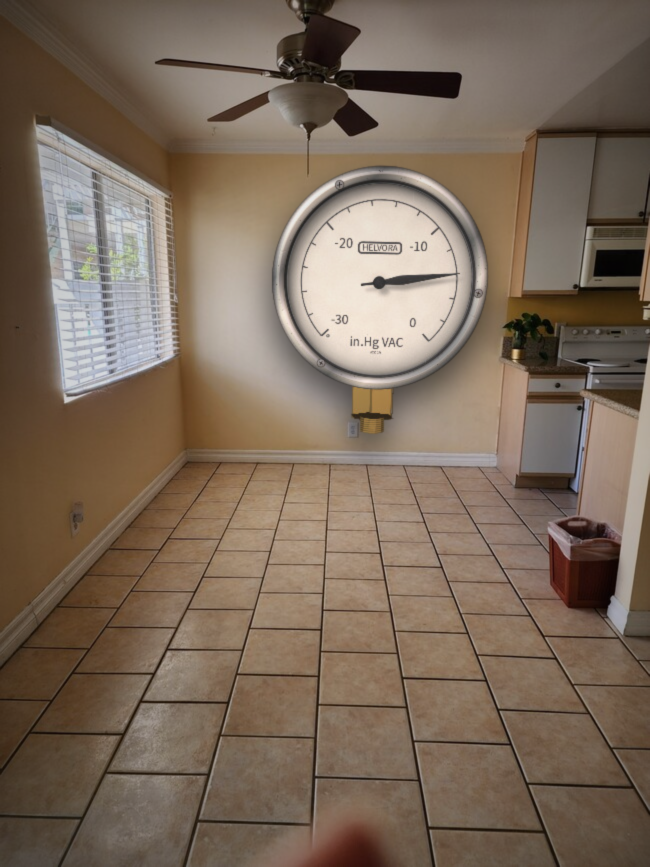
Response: -6 inHg
